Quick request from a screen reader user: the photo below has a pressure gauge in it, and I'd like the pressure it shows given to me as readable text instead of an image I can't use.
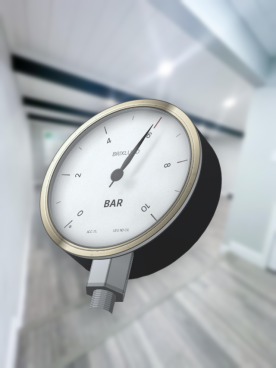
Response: 6 bar
